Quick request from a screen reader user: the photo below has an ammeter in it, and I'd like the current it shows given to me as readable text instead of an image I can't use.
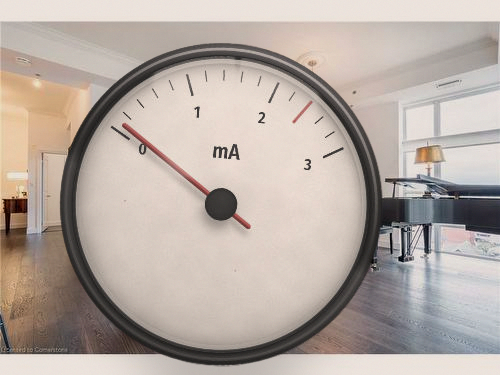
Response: 0.1 mA
